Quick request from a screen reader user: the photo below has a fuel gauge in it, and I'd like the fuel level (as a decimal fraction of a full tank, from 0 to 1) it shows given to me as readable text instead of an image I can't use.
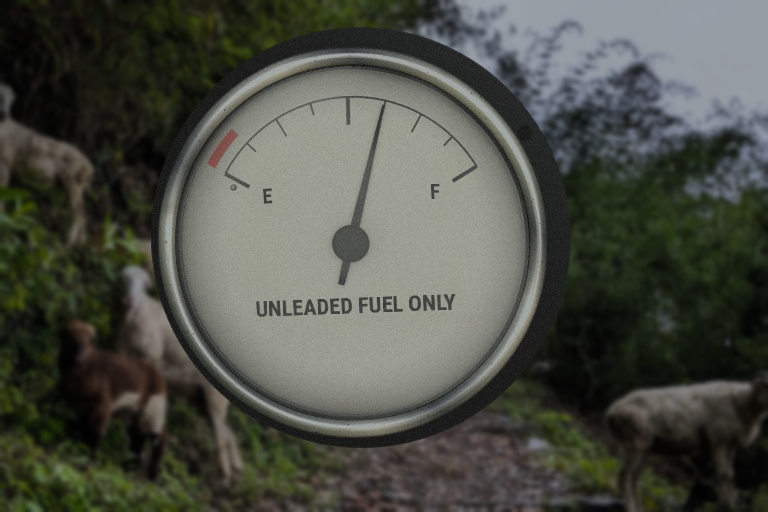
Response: 0.625
